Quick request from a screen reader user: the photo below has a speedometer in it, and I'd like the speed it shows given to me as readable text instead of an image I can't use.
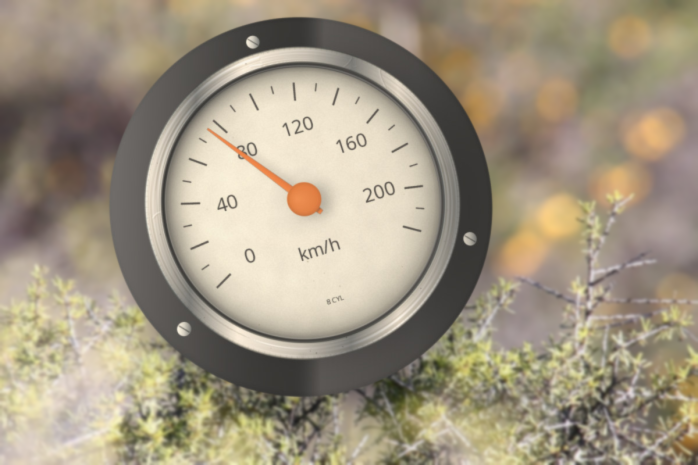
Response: 75 km/h
